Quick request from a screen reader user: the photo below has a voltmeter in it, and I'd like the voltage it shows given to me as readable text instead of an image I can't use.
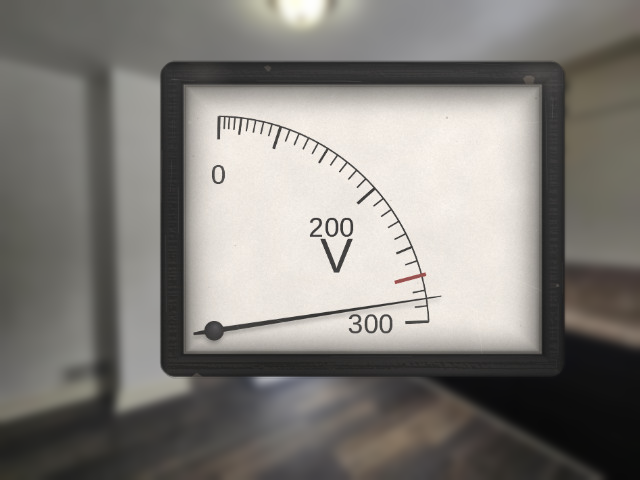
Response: 285 V
